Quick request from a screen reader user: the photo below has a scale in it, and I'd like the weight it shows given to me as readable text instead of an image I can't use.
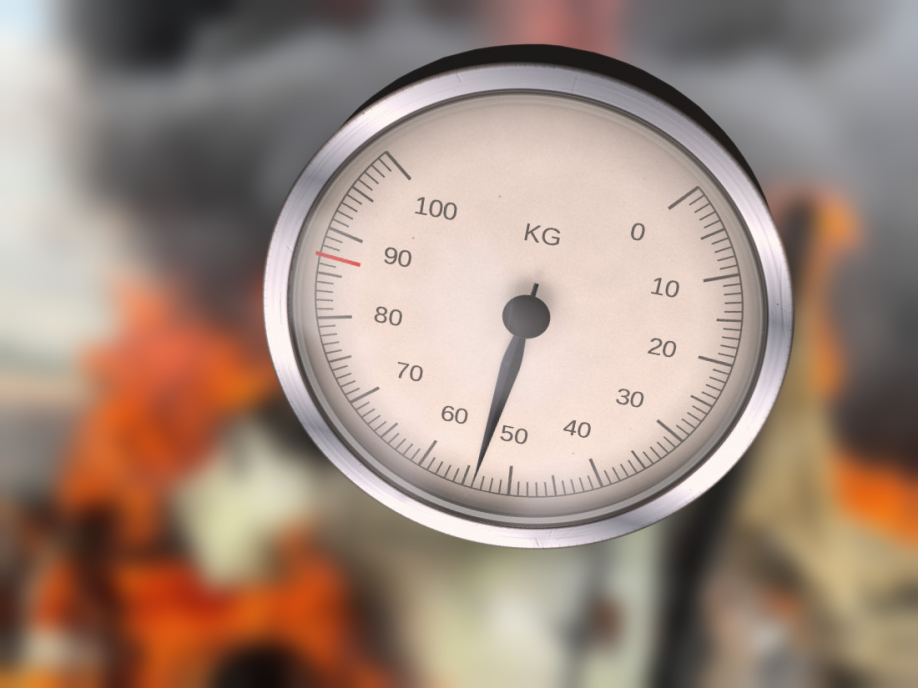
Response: 54 kg
